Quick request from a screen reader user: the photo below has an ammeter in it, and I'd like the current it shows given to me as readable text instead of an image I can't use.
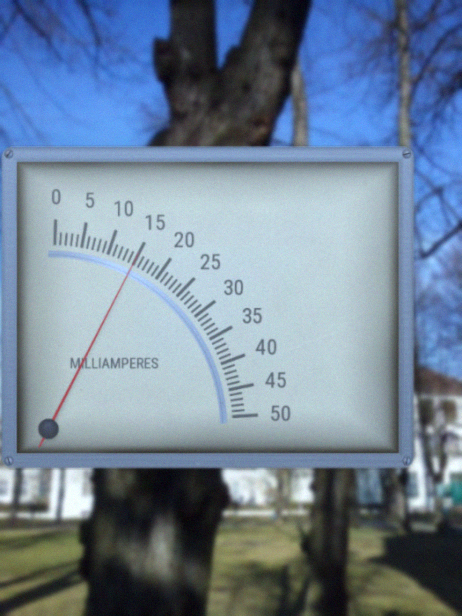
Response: 15 mA
